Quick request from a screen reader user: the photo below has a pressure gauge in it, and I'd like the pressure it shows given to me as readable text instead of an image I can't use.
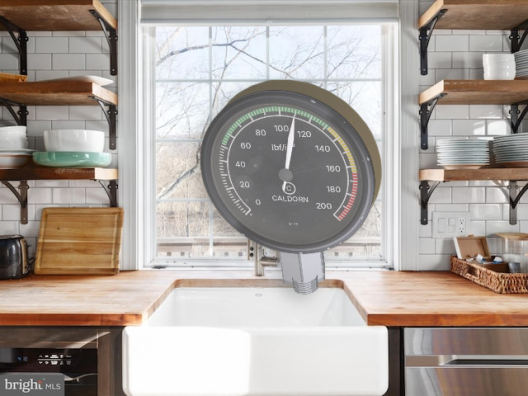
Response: 110 psi
